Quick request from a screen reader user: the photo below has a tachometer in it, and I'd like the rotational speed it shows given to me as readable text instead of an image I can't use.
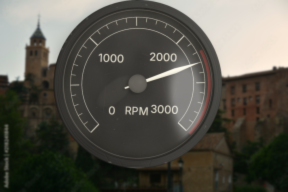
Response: 2300 rpm
